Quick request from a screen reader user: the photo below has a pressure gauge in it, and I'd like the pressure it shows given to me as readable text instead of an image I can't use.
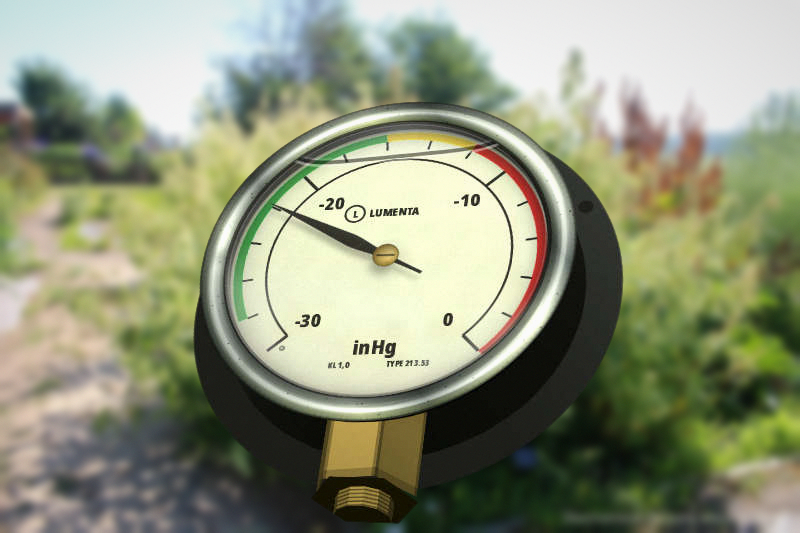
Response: -22 inHg
